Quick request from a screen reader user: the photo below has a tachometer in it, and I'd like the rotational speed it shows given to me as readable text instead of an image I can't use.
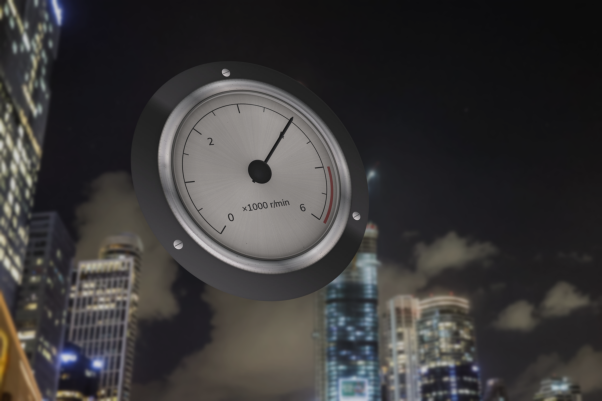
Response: 4000 rpm
